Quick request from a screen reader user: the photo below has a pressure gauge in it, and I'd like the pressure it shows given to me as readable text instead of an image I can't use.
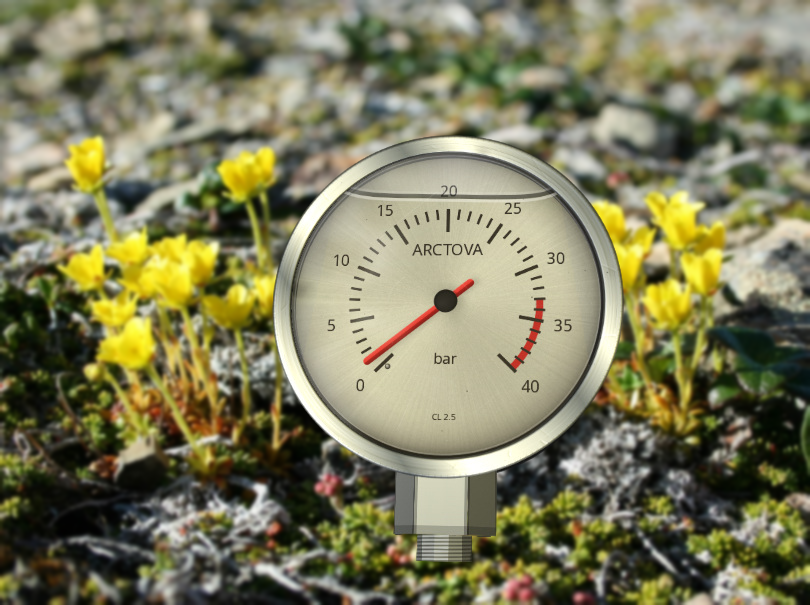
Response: 1 bar
